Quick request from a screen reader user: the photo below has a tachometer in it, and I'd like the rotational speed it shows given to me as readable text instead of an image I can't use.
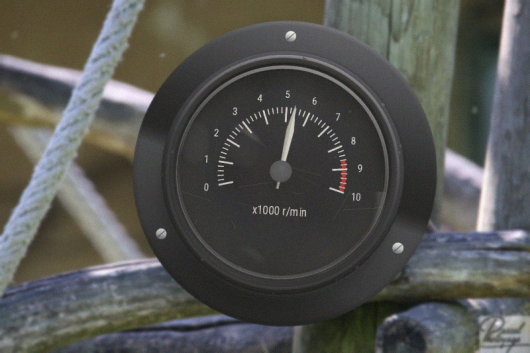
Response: 5400 rpm
